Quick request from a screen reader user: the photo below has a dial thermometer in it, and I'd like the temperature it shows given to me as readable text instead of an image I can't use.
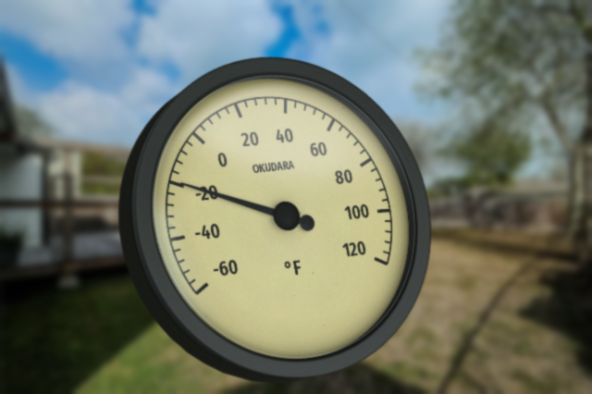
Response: -20 °F
